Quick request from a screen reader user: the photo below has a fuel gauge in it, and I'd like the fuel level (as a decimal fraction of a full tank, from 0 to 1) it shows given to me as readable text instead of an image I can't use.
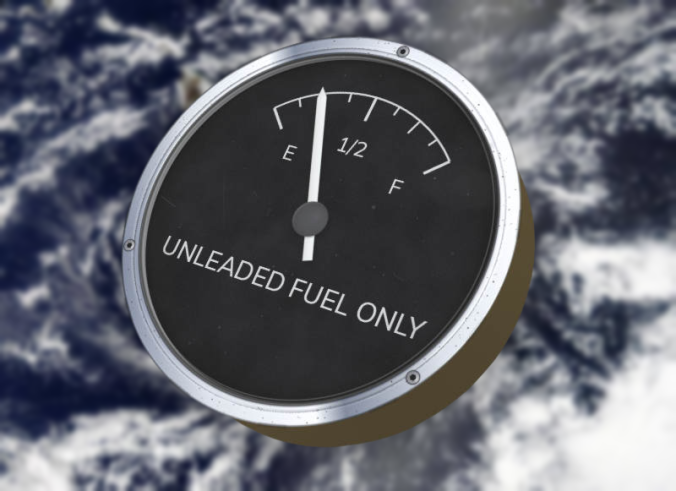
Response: 0.25
